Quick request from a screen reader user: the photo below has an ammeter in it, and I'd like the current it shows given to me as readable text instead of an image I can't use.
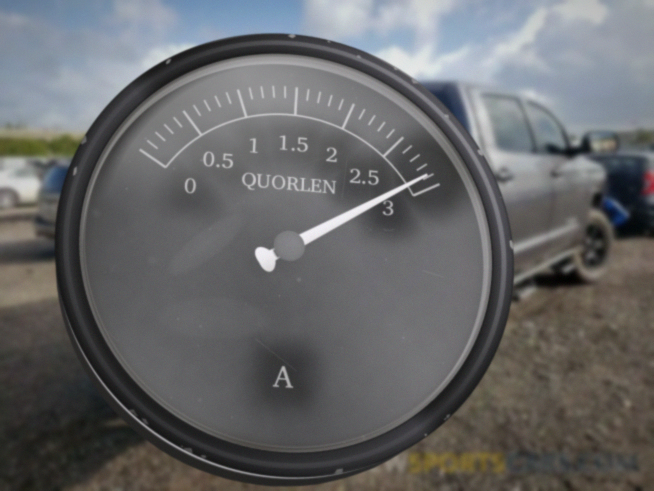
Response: 2.9 A
